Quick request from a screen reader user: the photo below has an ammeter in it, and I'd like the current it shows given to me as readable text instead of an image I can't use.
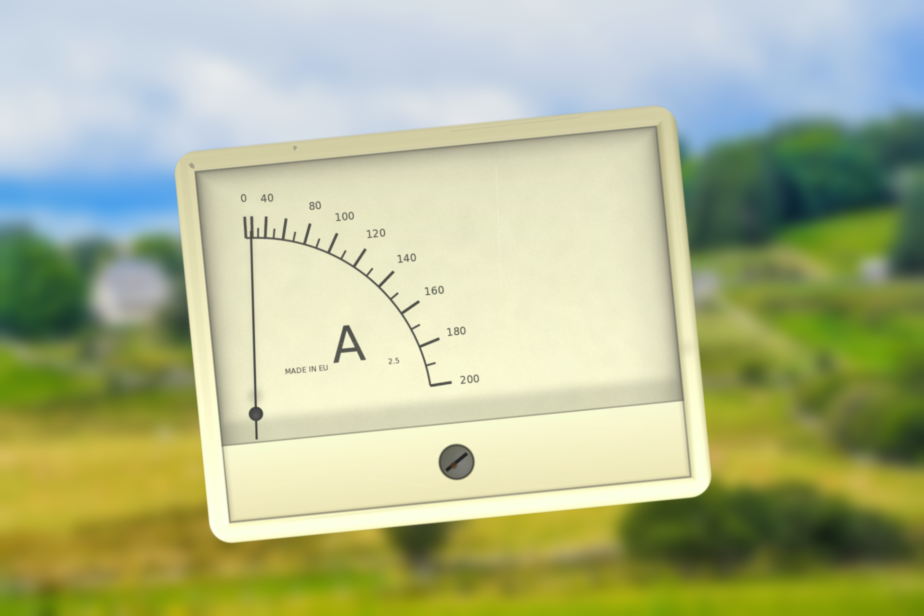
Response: 20 A
